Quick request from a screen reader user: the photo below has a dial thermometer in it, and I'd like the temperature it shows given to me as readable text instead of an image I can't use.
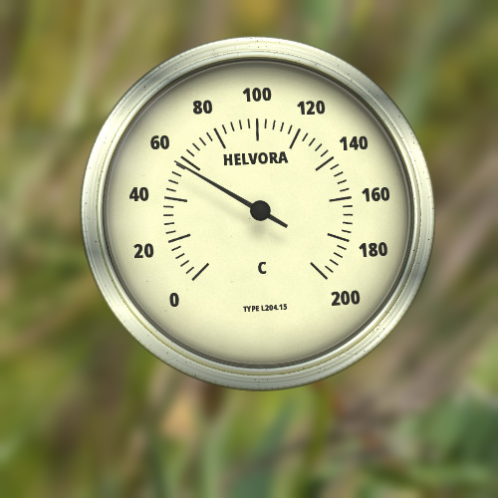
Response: 56 °C
